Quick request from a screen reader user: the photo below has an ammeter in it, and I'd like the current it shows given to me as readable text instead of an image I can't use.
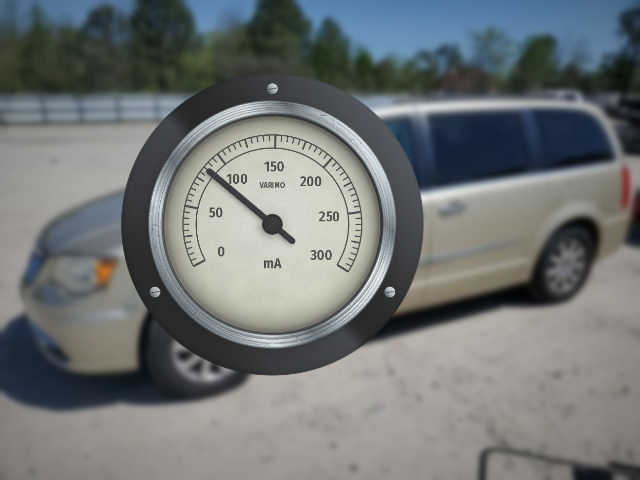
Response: 85 mA
